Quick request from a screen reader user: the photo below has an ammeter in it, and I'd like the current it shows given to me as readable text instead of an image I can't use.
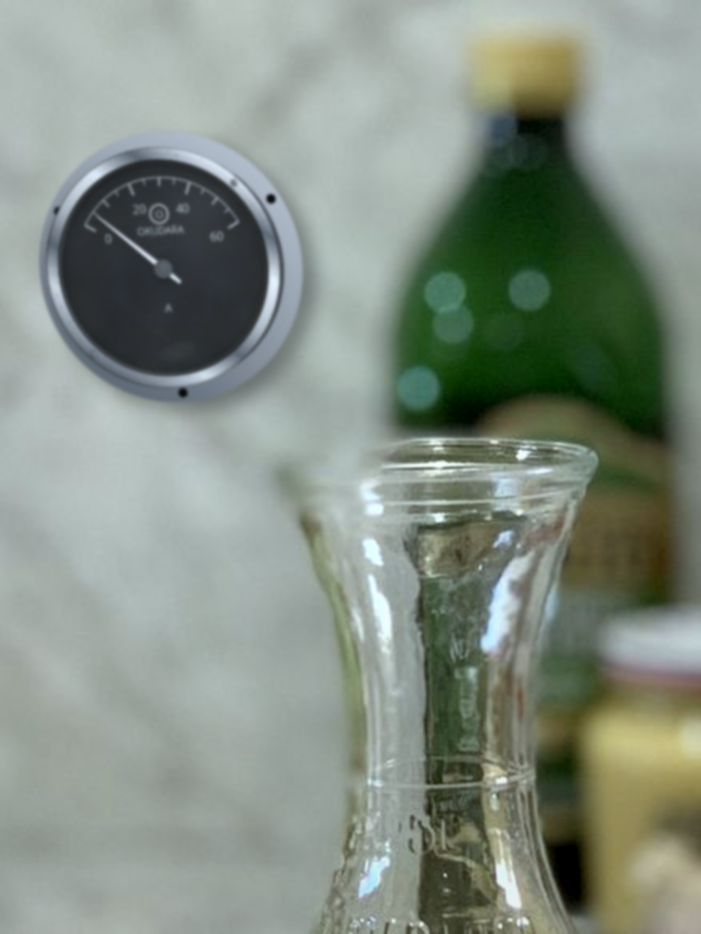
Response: 5 A
